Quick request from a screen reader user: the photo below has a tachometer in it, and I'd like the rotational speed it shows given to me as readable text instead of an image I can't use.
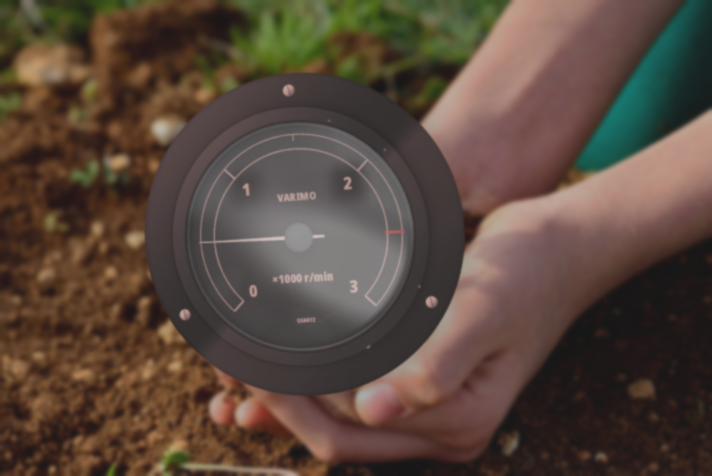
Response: 500 rpm
